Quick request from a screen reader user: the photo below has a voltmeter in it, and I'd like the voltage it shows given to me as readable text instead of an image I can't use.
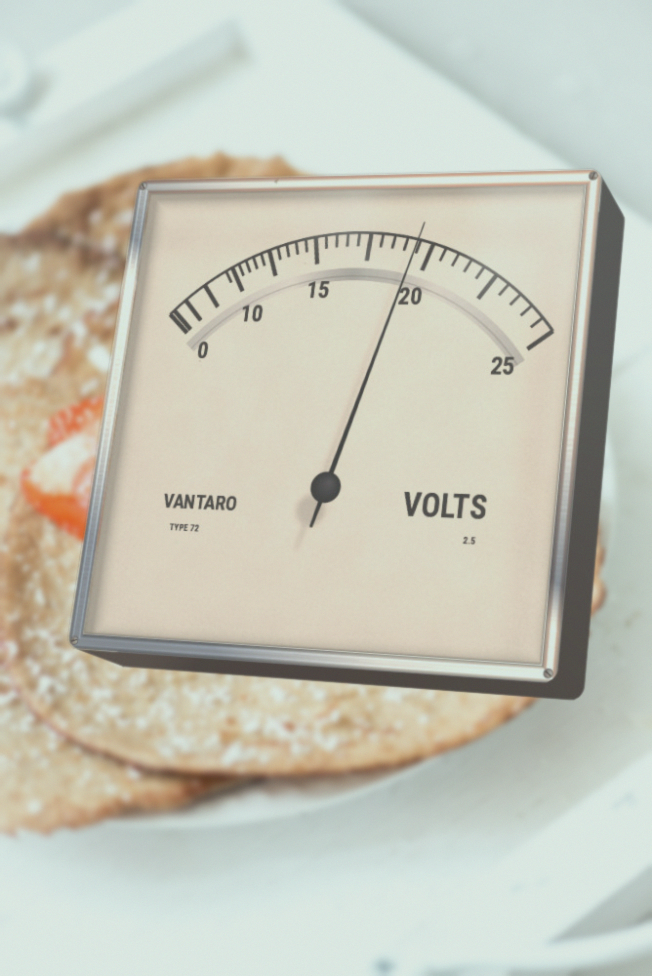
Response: 19.5 V
